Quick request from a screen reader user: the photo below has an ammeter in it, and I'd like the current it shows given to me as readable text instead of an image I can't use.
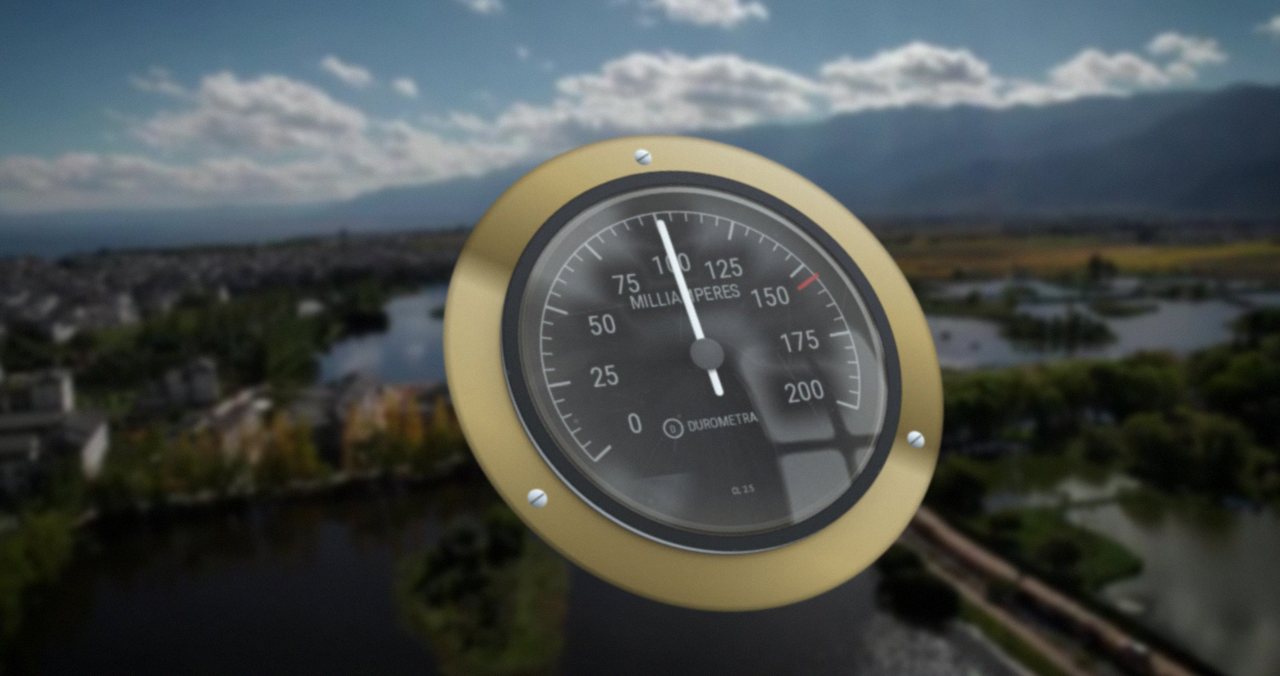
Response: 100 mA
